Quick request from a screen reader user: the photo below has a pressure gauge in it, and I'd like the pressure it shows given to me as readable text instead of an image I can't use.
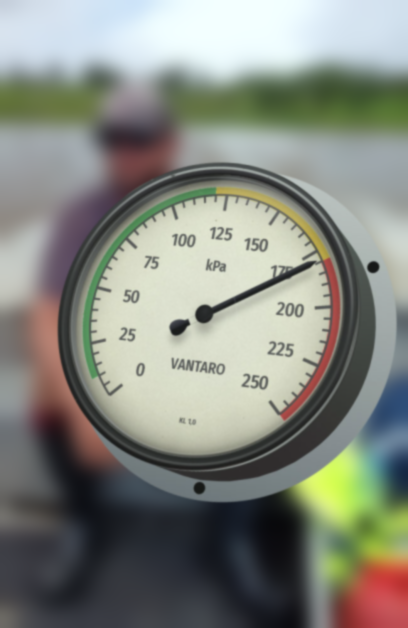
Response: 180 kPa
